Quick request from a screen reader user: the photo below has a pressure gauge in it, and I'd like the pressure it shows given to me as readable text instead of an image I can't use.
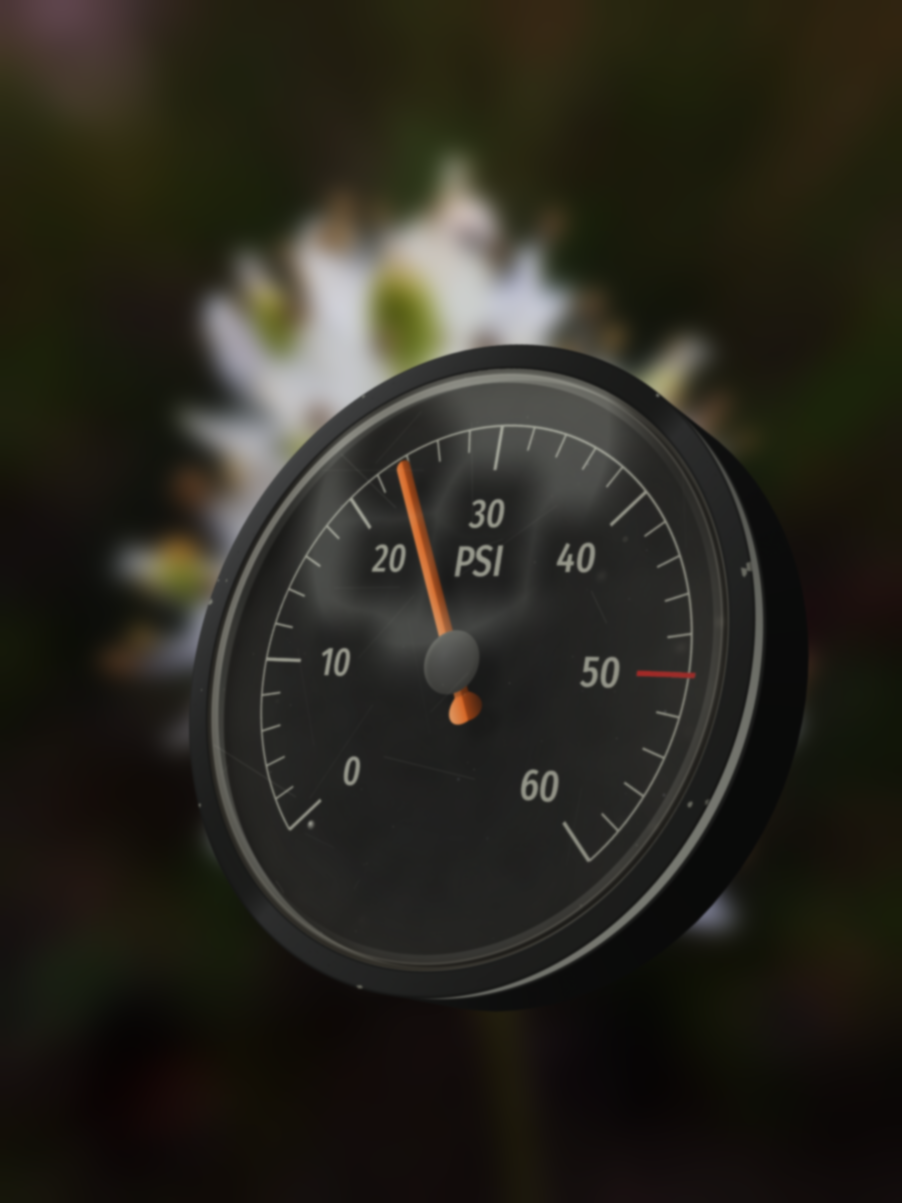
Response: 24 psi
